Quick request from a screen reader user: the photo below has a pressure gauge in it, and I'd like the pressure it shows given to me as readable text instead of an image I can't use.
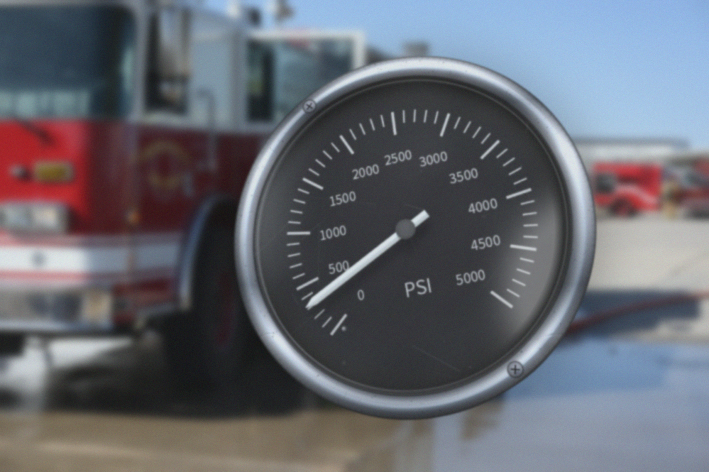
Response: 300 psi
